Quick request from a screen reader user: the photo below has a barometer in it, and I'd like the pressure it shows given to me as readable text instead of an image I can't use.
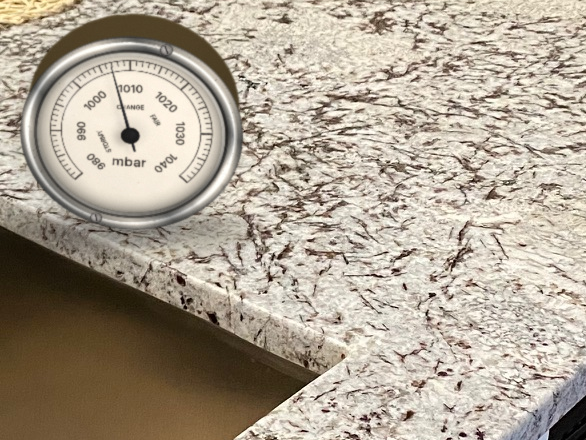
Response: 1007 mbar
